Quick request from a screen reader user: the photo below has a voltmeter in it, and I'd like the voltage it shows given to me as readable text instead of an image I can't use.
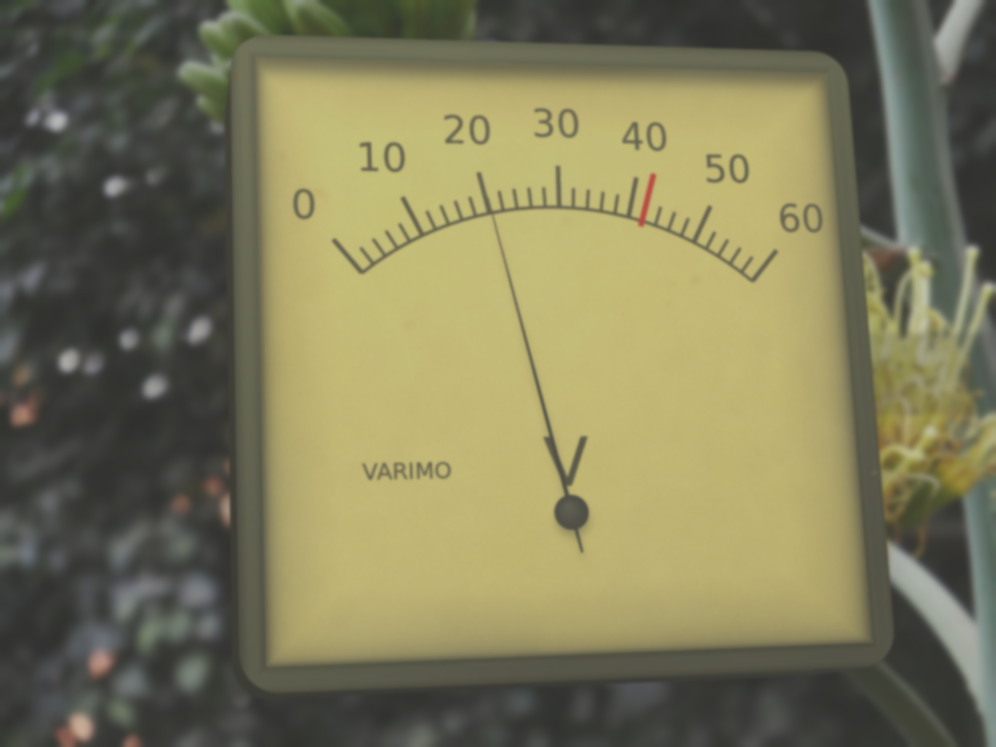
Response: 20 V
